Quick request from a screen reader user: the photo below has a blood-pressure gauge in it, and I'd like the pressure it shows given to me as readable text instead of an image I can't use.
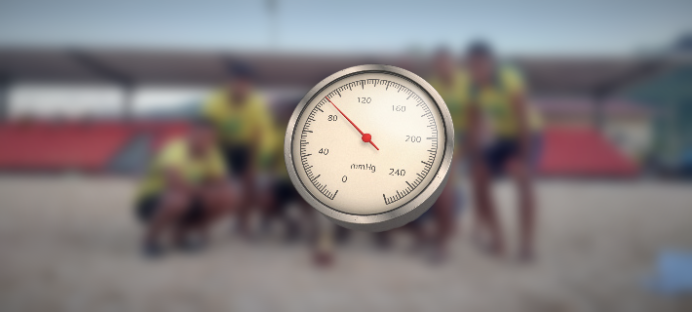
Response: 90 mmHg
